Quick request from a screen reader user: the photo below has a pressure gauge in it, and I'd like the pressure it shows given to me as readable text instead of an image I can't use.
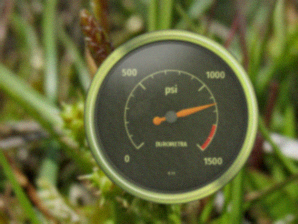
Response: 1150 psi
